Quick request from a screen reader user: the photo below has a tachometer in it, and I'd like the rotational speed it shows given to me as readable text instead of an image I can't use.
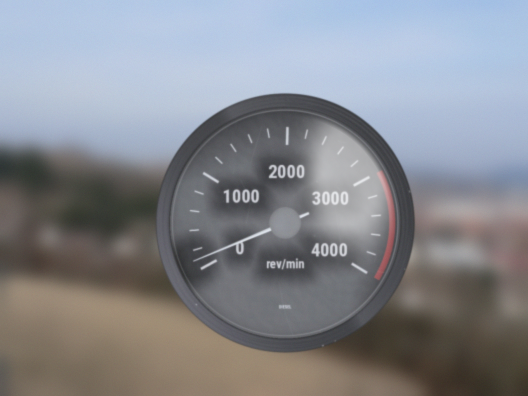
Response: 100 rpm
